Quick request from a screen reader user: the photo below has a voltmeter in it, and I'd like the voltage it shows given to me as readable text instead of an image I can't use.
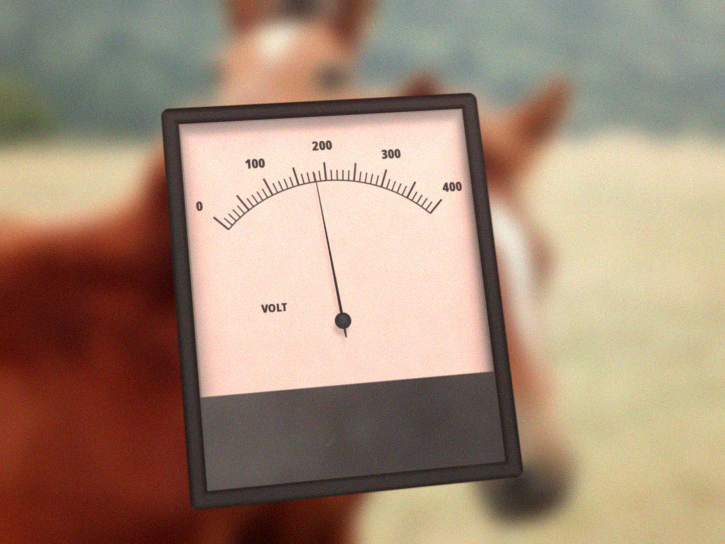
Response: 180 V
